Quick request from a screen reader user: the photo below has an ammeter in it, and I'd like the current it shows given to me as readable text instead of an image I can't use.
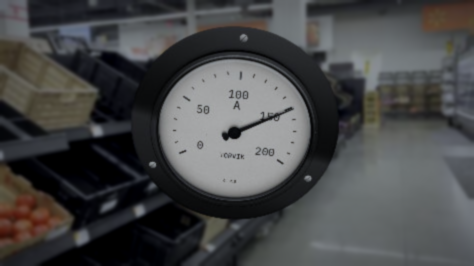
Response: 150 A
